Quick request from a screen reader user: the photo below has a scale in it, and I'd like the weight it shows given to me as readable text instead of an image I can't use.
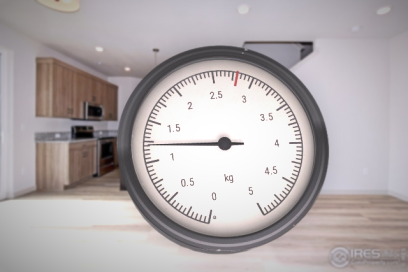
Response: 1.2 kg
